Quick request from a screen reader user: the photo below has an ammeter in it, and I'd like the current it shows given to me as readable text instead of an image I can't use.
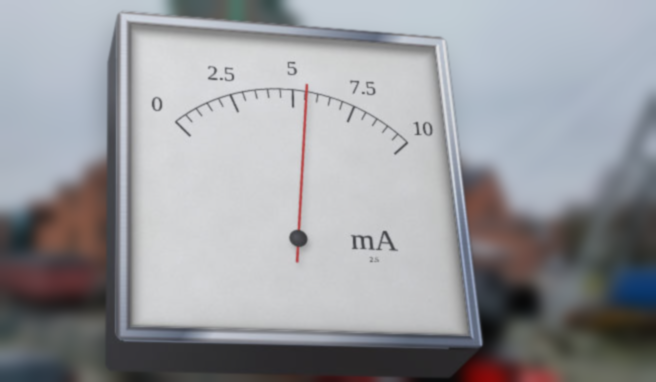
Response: 5.5 mA
